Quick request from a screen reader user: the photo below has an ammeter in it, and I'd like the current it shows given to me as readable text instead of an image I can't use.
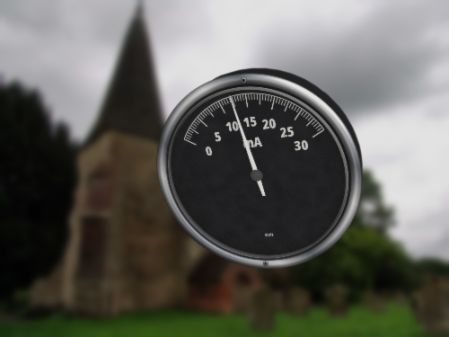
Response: 12.5 mA
